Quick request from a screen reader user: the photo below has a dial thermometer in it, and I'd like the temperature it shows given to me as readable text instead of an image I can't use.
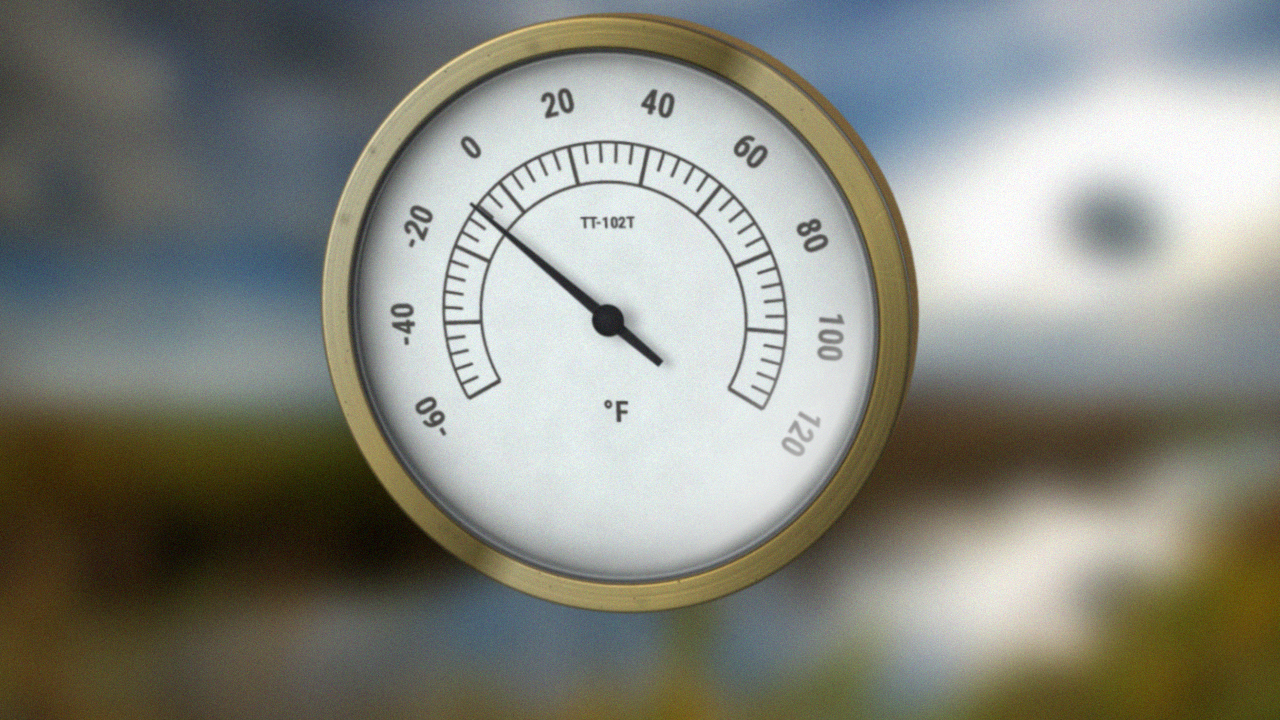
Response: -8 °F
